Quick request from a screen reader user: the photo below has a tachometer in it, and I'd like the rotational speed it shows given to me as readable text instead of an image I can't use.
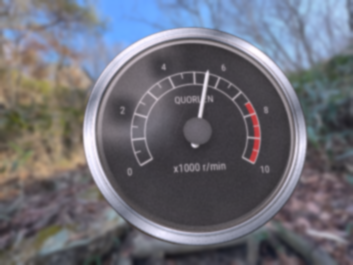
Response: 5500 rpm
